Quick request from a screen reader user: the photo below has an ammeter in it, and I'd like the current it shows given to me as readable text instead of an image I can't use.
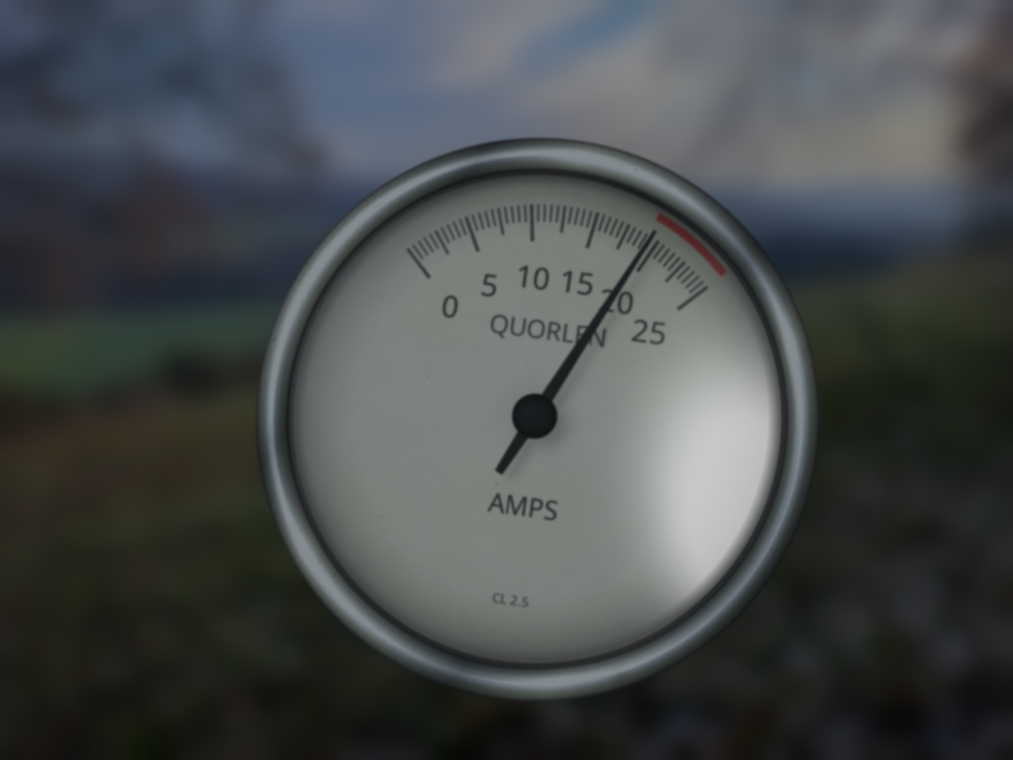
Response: 19.5 A
